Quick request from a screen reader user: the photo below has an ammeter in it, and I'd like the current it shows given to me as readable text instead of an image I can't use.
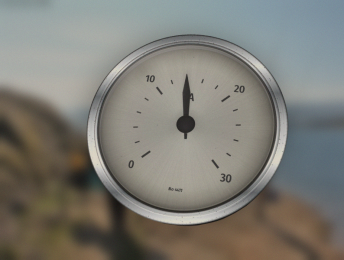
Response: 14 A
